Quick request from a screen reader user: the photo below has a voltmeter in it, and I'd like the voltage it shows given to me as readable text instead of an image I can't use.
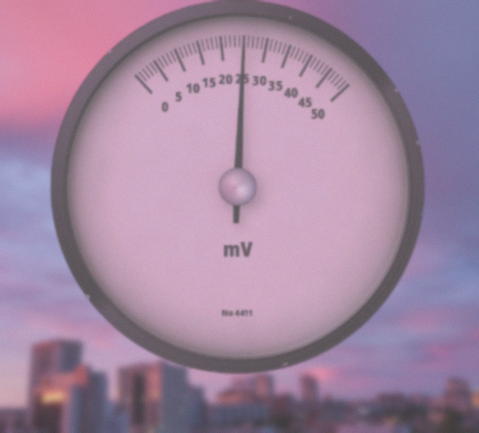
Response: 25 mV
